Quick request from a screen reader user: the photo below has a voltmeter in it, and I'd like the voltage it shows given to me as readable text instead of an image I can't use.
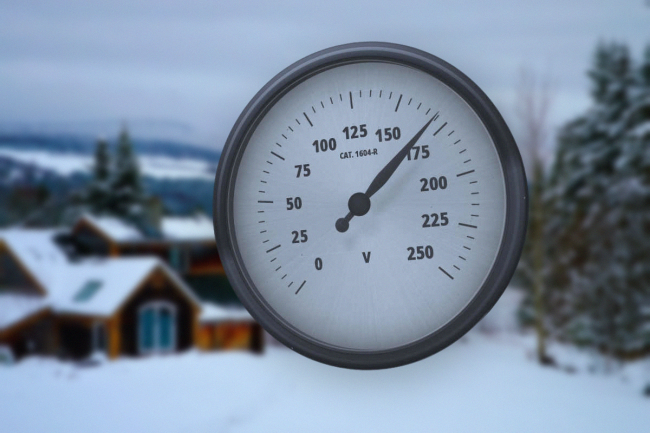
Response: 170 V
